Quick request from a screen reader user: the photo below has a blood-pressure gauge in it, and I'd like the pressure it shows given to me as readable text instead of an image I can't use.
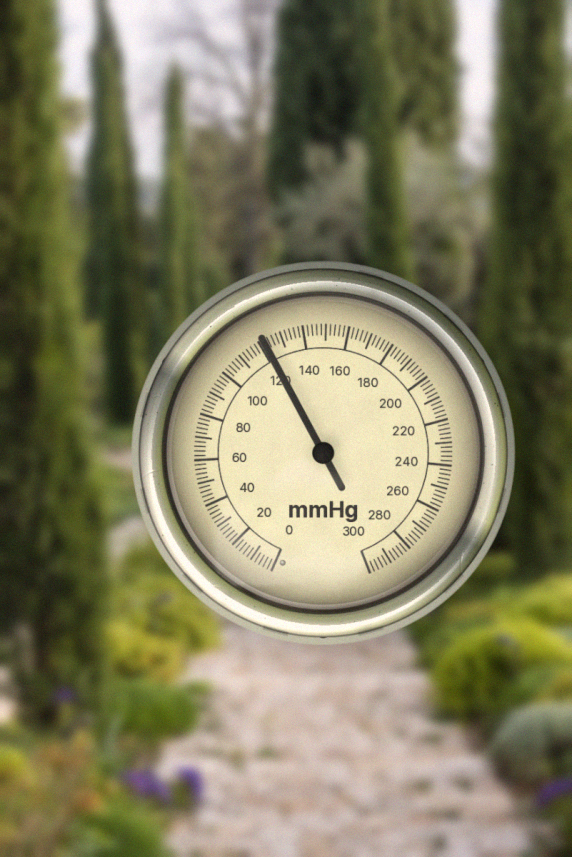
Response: 122 mmHg
